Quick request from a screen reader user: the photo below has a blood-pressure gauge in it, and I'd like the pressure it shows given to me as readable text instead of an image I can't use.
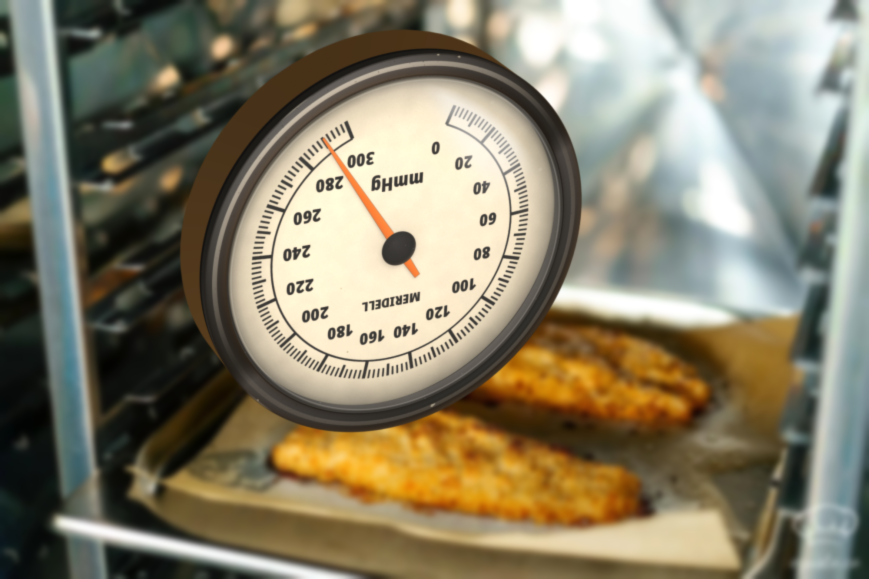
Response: 290 mmHg
